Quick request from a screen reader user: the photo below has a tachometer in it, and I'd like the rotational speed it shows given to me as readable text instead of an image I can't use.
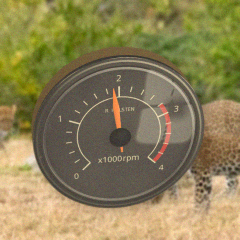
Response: 1900 rpm
